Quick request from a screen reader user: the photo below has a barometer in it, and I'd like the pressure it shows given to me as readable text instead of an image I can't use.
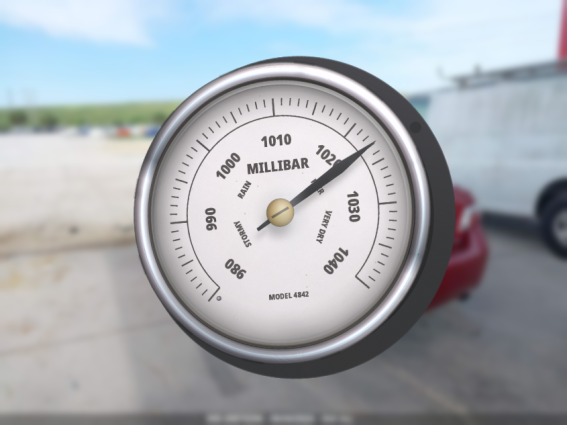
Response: 1023 mbar
